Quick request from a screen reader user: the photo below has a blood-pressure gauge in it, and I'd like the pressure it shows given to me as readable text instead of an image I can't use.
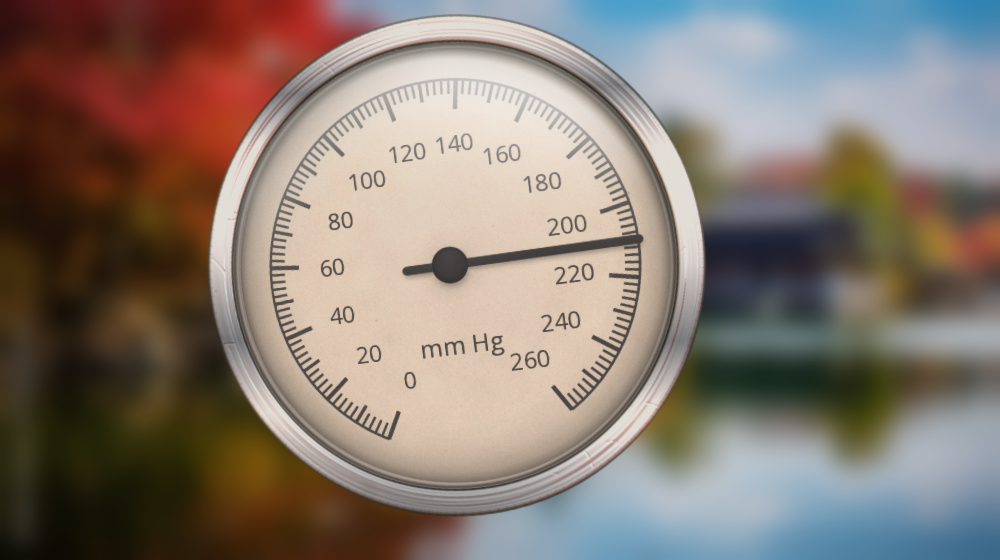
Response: 210 mmHg
